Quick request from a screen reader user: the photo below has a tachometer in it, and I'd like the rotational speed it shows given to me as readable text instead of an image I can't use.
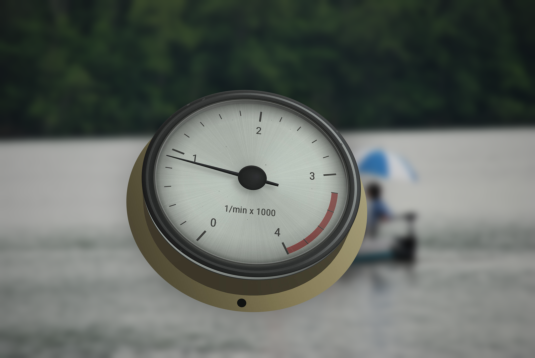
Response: 900 rpm
